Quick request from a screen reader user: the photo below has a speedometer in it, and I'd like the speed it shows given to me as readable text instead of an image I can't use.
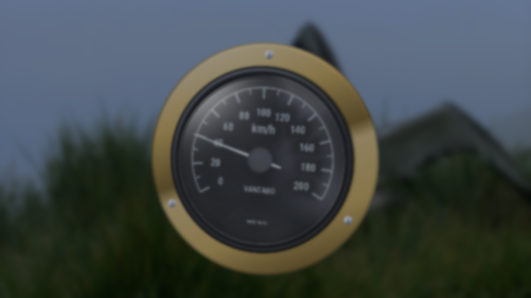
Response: 40 km/h
